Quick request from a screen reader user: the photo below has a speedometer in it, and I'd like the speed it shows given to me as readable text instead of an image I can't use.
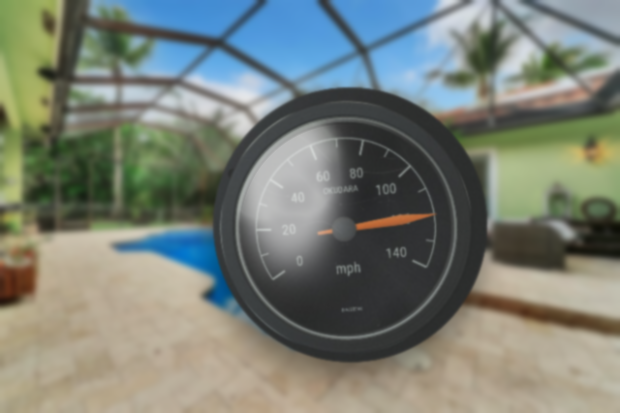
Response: 120 mph
